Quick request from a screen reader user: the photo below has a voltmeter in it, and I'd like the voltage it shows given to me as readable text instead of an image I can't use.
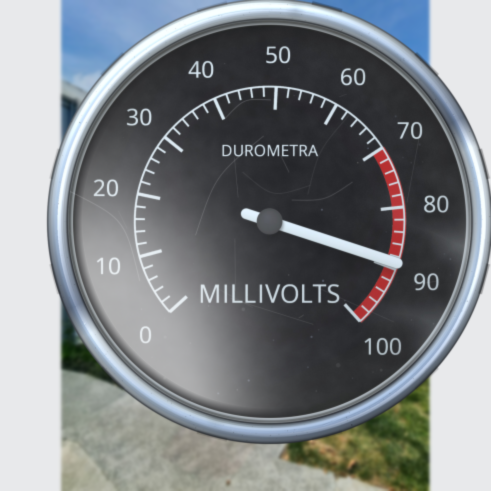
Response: 89 mV
